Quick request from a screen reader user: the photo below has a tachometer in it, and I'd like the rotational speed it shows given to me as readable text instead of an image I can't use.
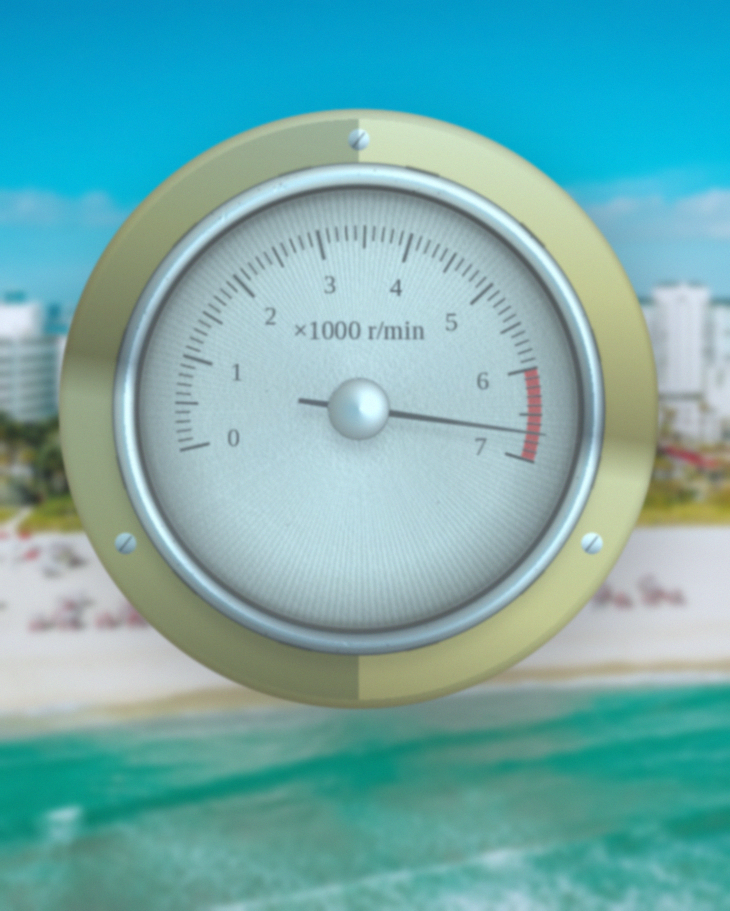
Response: 6700 rpm
